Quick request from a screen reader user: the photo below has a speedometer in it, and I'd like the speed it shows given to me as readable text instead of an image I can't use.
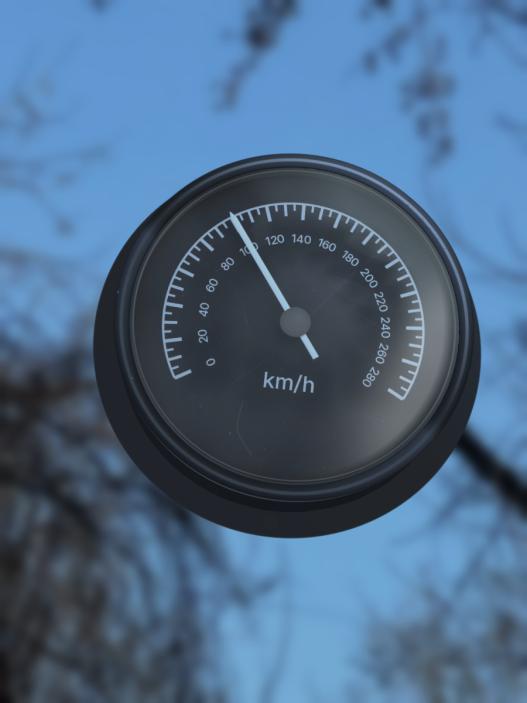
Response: 100 km/h
